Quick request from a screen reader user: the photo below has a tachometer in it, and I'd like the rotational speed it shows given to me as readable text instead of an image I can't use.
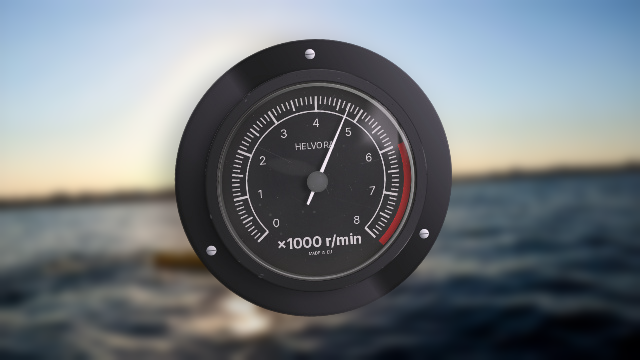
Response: 4700 rpm
